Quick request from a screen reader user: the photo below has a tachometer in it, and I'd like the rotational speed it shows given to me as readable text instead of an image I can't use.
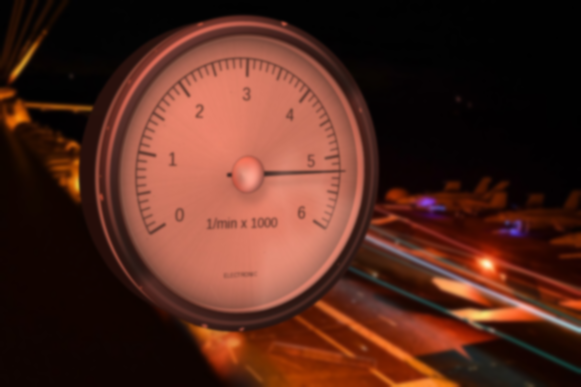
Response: 5200 rpm
